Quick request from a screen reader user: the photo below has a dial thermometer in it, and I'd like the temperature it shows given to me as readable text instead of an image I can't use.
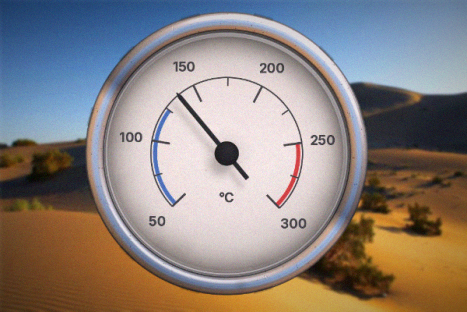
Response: 137.5 °C
